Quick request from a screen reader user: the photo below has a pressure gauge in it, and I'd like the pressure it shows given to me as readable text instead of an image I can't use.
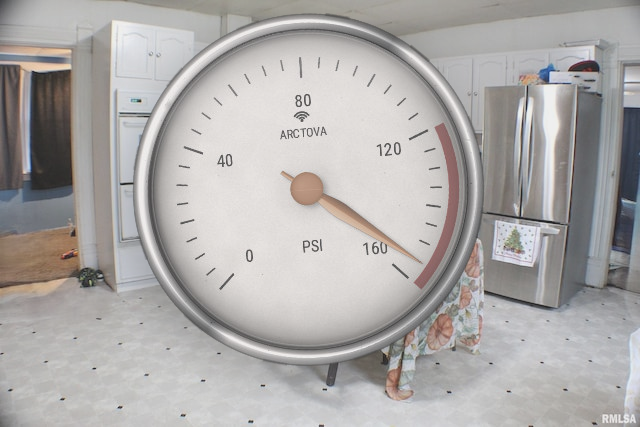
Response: 155 psi
